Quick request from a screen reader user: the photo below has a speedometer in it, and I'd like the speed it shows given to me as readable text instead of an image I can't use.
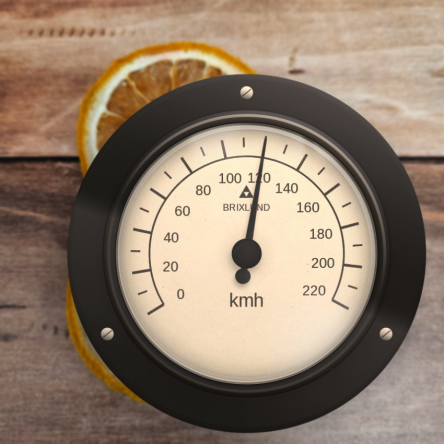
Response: 120 km/h
